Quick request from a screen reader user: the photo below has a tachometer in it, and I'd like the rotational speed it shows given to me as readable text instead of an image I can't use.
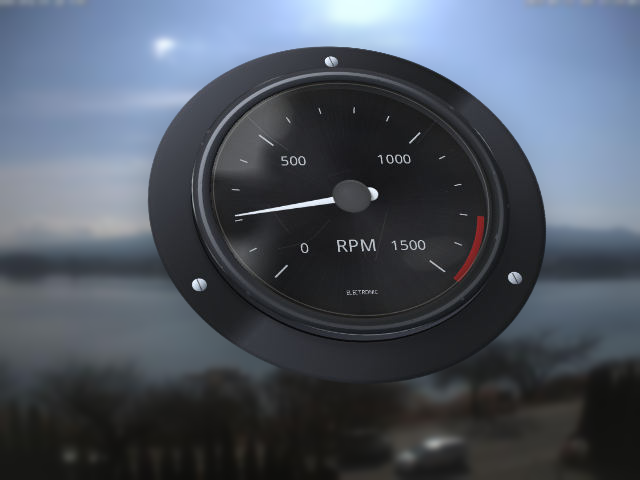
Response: 200 rpm
